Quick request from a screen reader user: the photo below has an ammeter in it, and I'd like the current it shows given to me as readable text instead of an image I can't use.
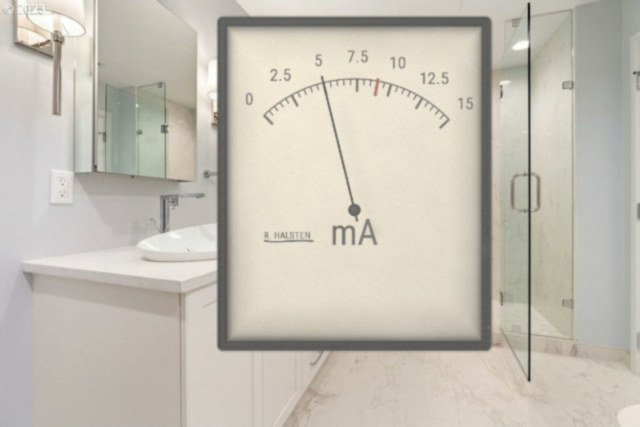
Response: 5 mA
